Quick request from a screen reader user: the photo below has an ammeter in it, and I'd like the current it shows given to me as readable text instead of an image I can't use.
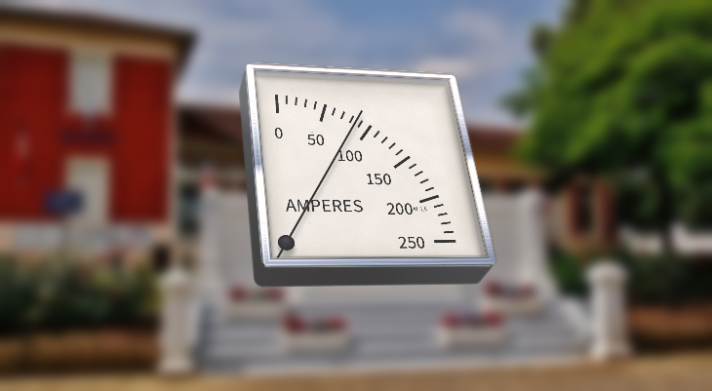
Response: 85 A
